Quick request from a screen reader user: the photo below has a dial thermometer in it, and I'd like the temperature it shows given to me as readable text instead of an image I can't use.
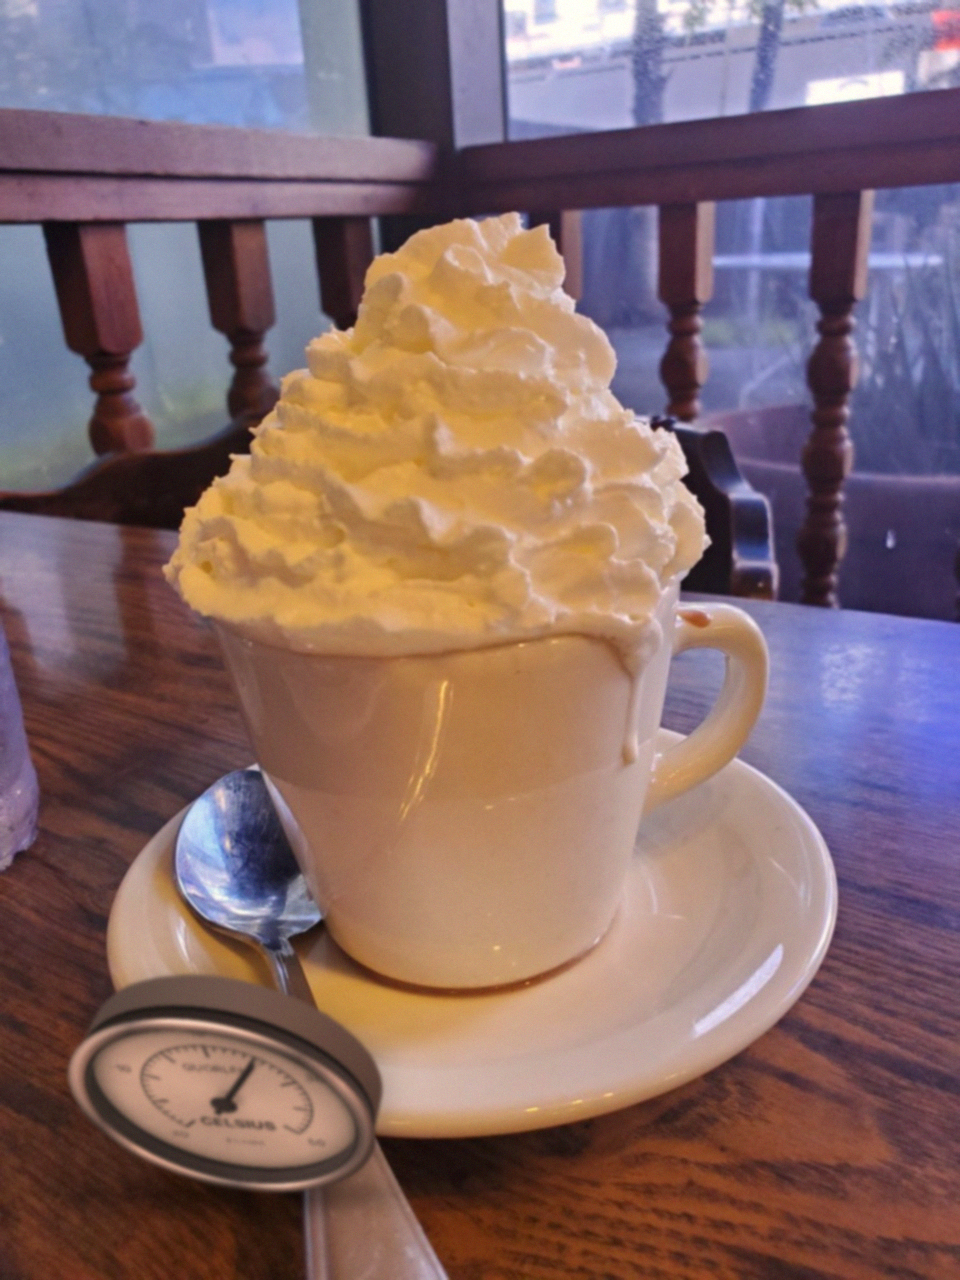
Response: 20 °C
